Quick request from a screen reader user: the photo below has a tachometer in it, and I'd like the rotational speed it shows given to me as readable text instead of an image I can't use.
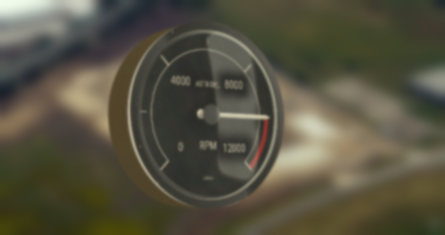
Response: 10000 rpm
